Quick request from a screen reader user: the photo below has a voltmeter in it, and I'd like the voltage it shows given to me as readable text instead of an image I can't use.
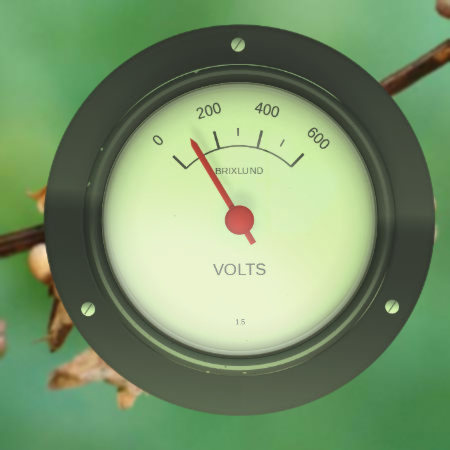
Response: 100 V
